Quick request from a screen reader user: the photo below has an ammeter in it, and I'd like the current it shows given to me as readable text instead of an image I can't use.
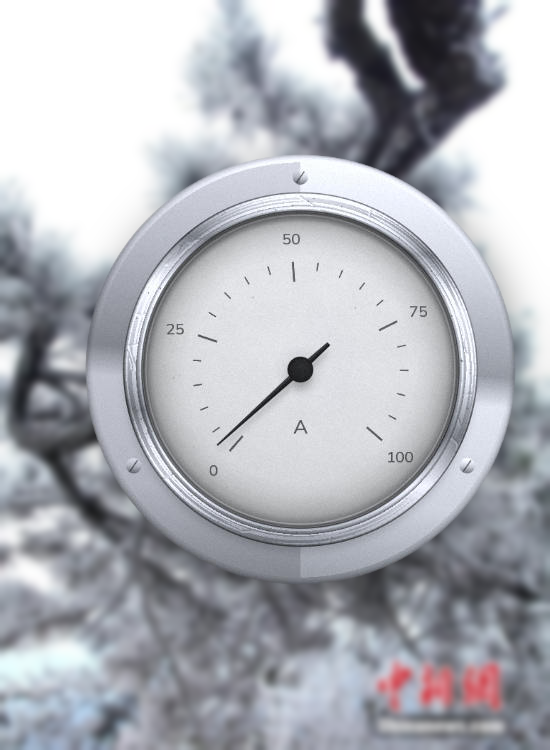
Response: 2.5 A
